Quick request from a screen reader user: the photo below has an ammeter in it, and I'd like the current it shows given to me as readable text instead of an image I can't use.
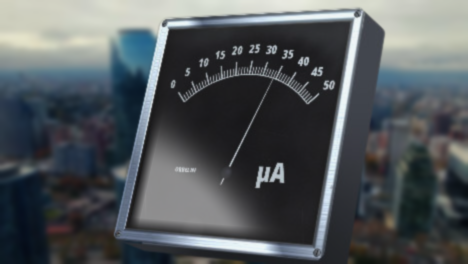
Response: 35 µA
